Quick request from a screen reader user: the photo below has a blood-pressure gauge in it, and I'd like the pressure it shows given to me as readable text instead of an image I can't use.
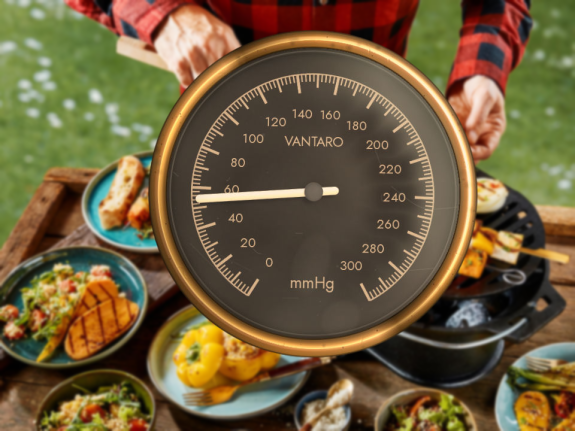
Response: 54 mmHg
